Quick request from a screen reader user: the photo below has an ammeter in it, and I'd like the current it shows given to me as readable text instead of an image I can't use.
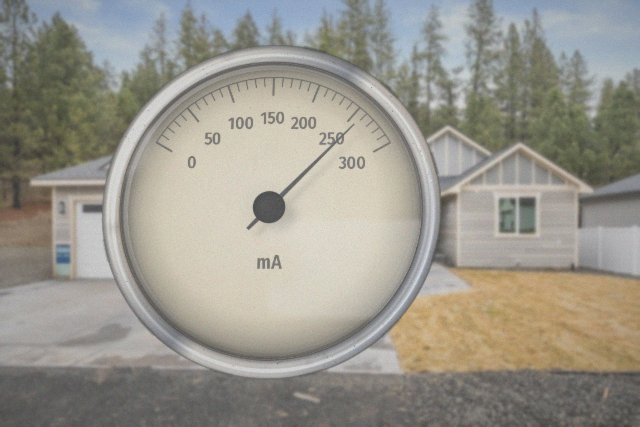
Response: 260 mA
